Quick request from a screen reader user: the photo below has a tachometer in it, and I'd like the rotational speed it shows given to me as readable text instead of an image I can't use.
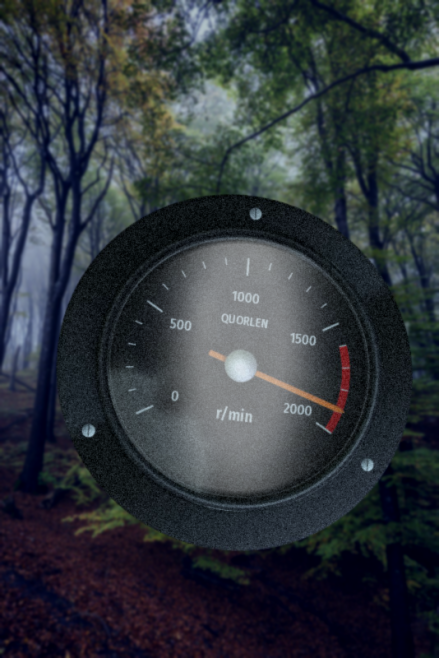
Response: 1900 rpm
